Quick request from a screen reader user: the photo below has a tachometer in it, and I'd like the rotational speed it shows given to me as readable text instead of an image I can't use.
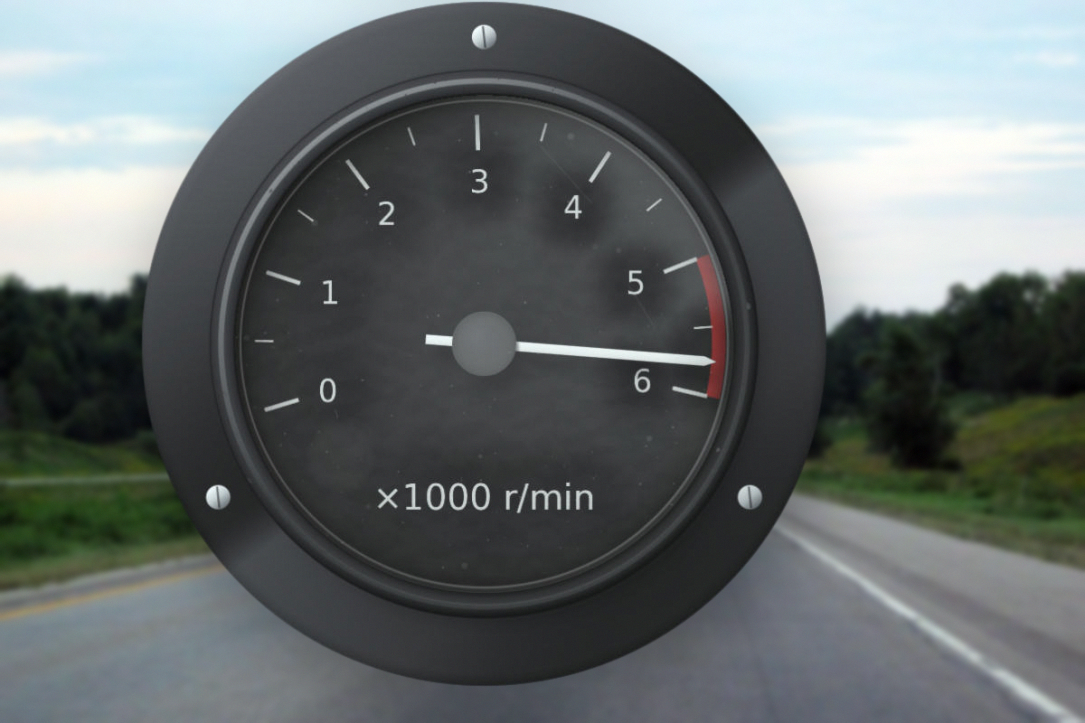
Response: 5750 rpm
